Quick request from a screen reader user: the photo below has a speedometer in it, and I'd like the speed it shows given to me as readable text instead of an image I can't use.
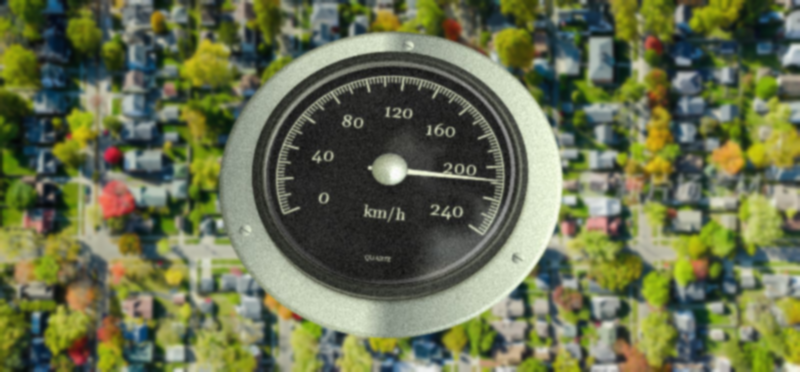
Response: 210 km/h
